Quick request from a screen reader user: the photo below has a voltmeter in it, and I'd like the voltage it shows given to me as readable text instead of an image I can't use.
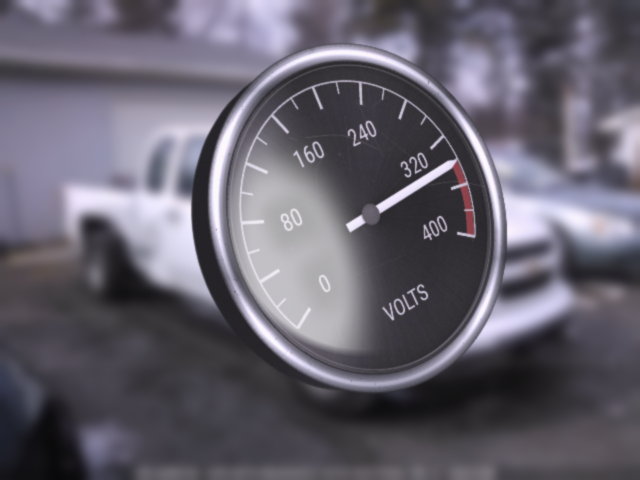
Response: 340 V
